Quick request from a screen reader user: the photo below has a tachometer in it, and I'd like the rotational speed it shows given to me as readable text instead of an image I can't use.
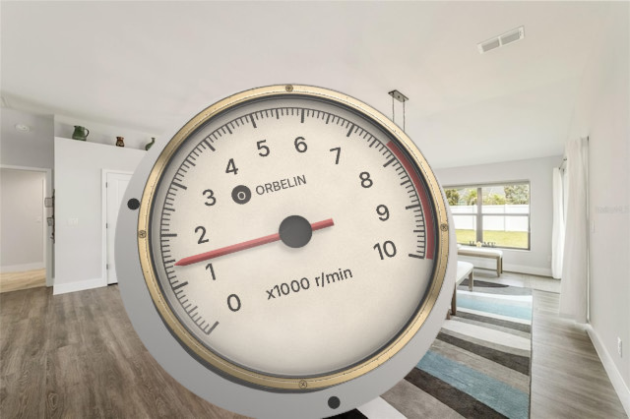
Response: 1400 rpm
